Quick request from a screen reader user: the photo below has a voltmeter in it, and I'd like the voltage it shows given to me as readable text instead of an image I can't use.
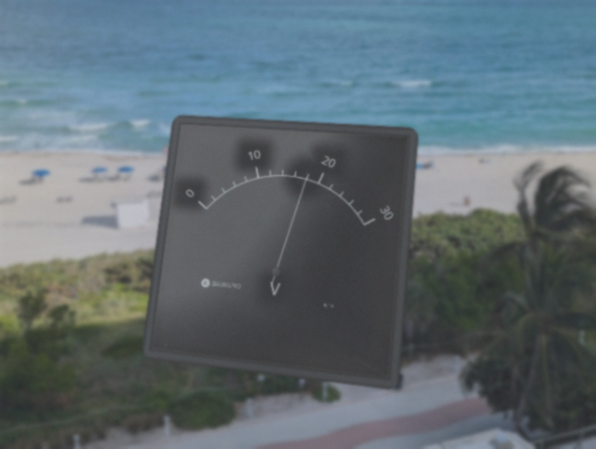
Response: 18 V
